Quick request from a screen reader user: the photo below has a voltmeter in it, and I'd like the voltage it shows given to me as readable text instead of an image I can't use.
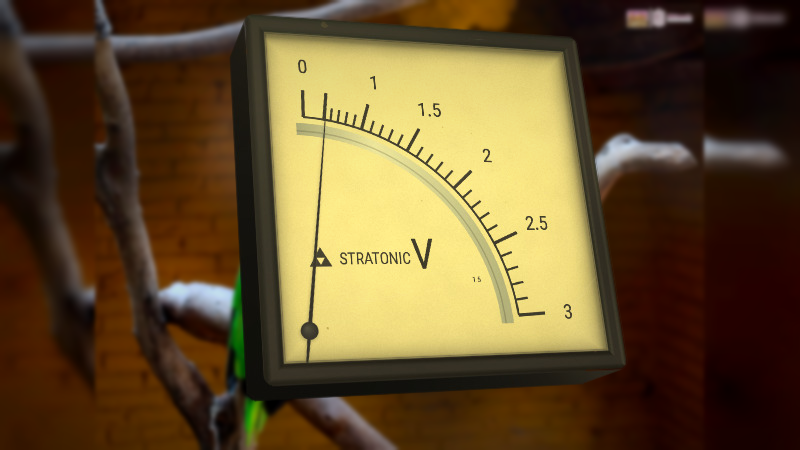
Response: 0.5 V
